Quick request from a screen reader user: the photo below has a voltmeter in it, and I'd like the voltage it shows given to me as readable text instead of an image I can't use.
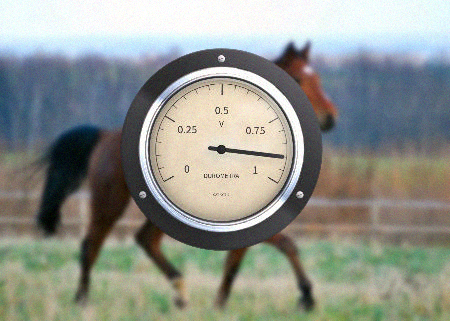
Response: 0.9 V
